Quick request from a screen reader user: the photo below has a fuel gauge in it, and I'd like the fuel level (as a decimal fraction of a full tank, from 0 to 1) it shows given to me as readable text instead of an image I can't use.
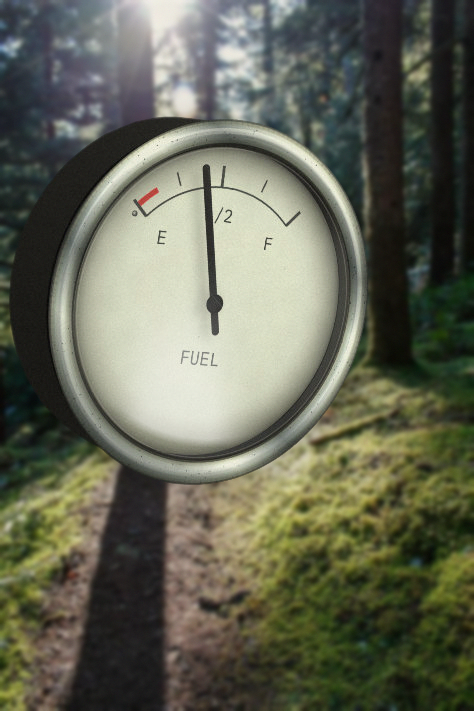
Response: 0.375
